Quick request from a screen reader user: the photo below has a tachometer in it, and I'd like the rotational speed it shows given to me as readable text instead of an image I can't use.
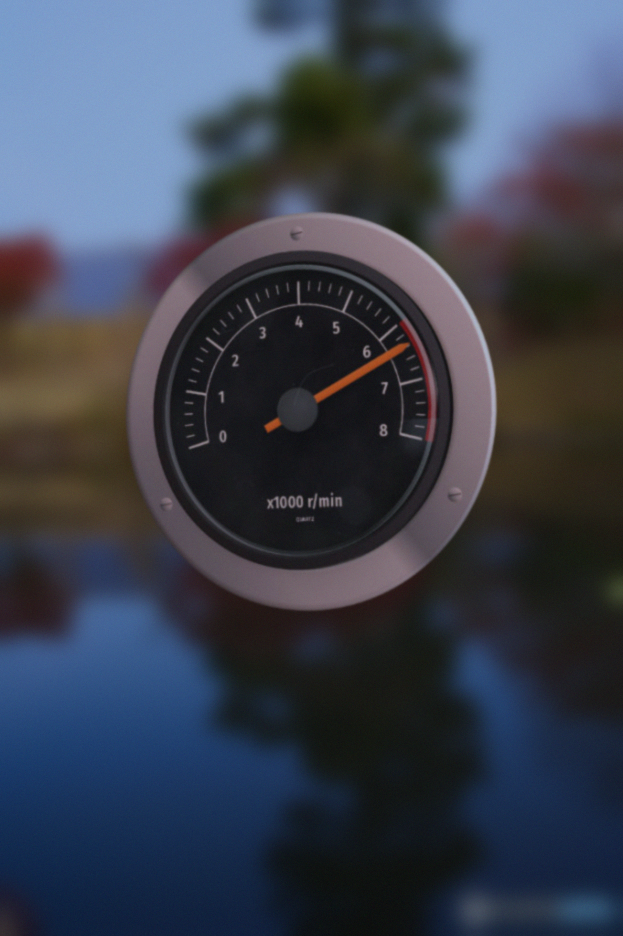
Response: 6400 rpm
